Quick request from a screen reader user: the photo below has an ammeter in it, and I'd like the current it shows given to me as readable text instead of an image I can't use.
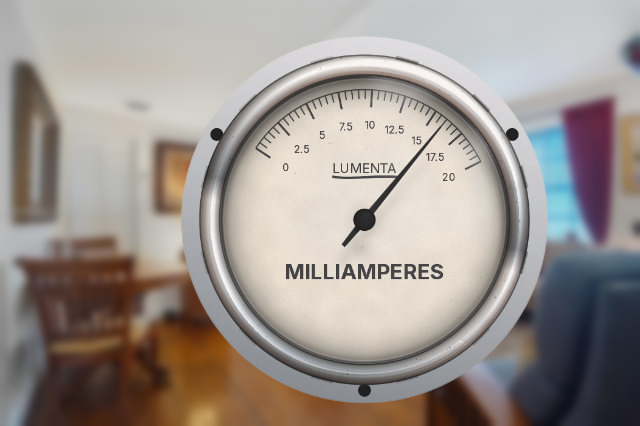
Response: 16 mA
